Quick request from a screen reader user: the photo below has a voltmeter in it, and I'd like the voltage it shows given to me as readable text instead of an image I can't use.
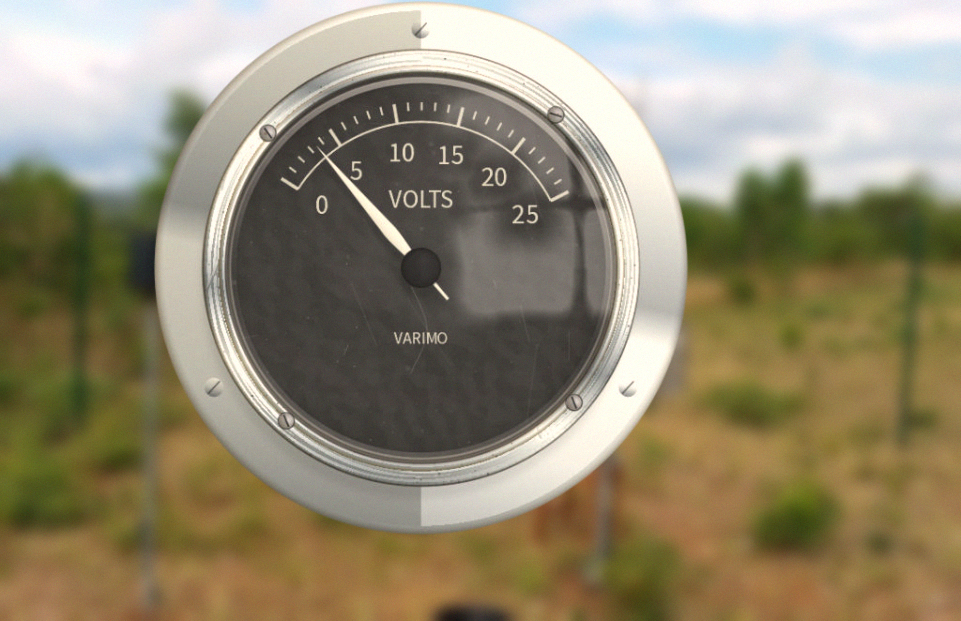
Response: 3.5 V
